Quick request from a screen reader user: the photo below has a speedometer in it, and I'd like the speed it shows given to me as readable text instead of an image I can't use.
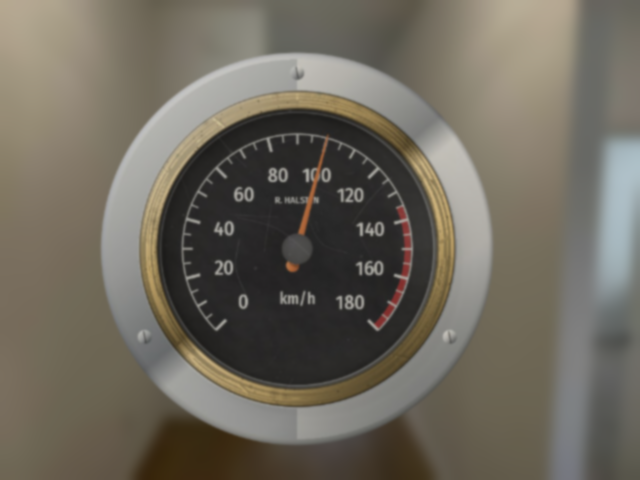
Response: 100 km/h
